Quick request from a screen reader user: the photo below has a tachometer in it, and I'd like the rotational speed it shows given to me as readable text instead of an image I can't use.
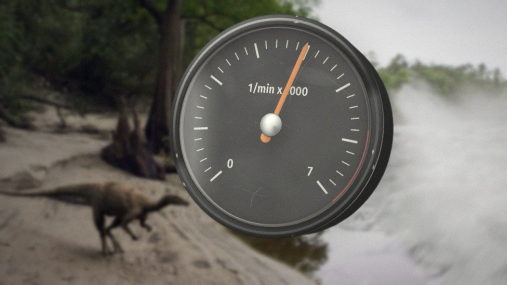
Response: 4000 rpm
